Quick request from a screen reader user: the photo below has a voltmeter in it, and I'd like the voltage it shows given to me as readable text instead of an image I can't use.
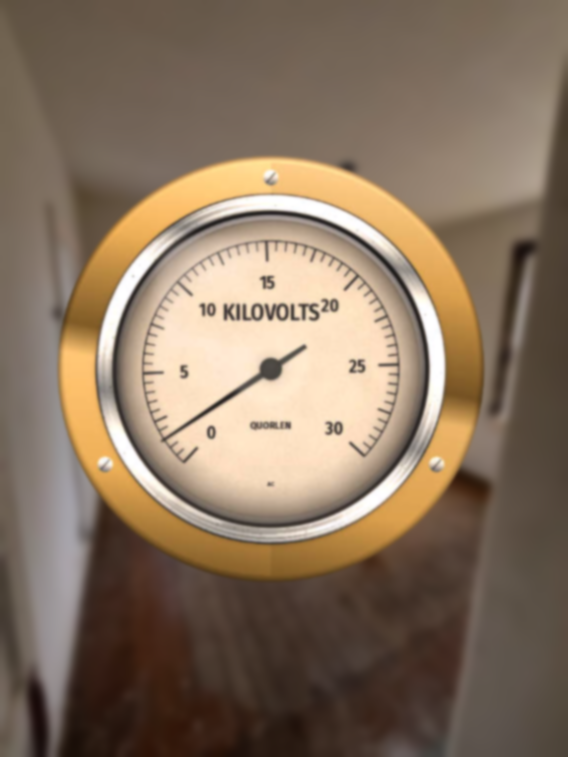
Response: 1.5 kV
